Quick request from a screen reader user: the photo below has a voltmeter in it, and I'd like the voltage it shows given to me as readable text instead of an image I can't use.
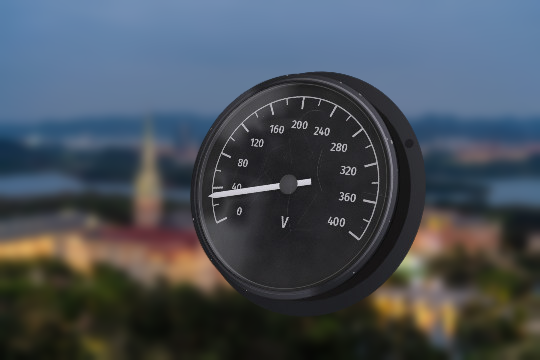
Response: 30 V
